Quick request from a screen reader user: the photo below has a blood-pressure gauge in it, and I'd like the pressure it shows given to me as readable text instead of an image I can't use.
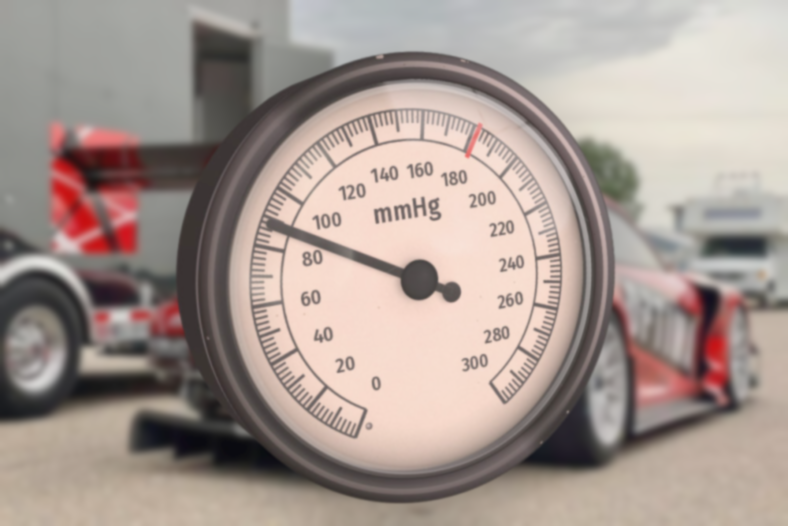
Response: 88 mmHg
